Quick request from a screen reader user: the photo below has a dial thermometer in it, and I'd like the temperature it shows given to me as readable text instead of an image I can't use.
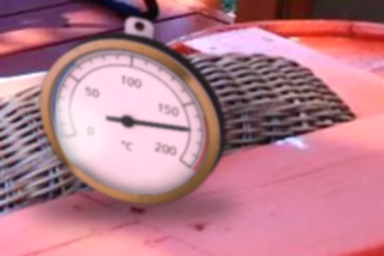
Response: 170 °C
